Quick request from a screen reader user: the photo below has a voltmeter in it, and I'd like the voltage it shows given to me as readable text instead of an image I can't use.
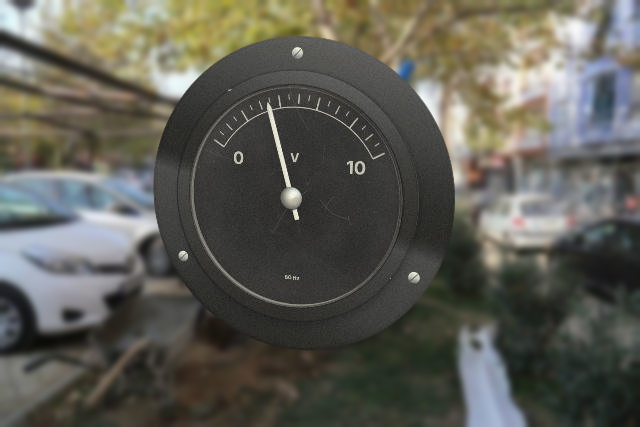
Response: 3.5 V
